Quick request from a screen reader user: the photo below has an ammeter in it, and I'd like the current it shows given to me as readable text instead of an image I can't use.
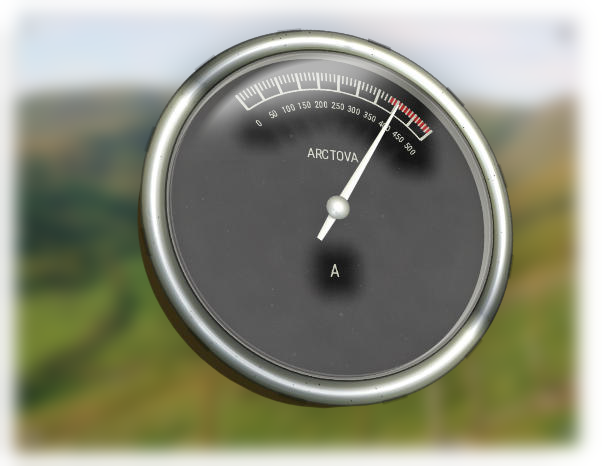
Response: 400 A
